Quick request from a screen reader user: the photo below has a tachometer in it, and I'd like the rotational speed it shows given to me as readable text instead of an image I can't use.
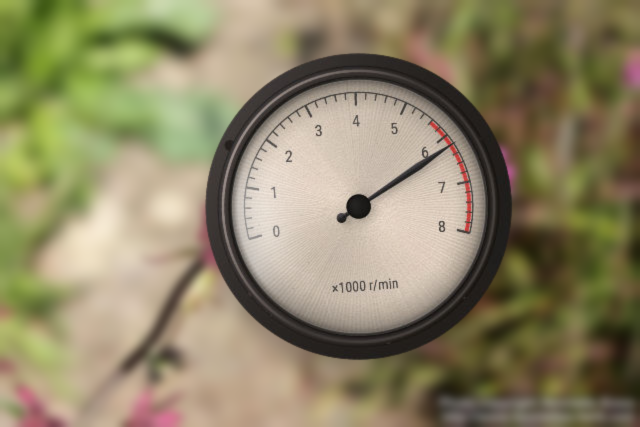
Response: 6200 rpm
